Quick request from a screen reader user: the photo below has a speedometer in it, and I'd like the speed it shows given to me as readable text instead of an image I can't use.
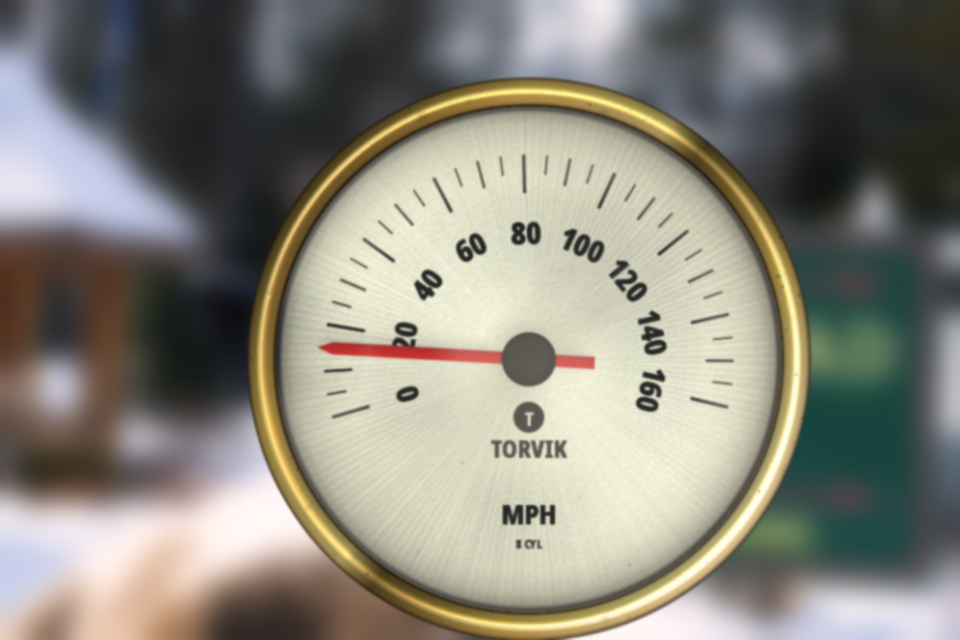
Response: 15 mph
